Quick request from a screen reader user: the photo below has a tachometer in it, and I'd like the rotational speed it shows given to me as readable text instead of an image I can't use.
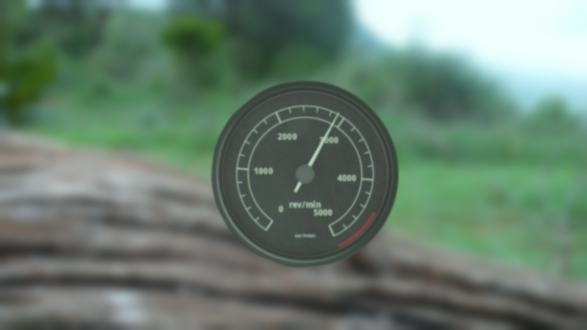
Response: 2900 rpm
